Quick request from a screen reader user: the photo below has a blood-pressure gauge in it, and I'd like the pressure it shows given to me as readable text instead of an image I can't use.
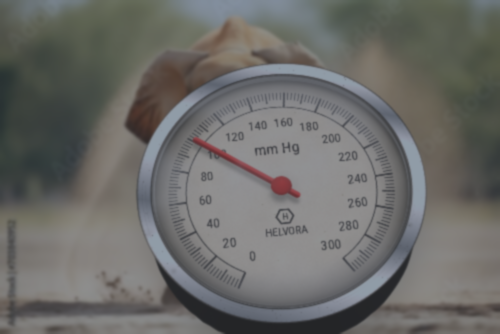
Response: 100 mmHg
